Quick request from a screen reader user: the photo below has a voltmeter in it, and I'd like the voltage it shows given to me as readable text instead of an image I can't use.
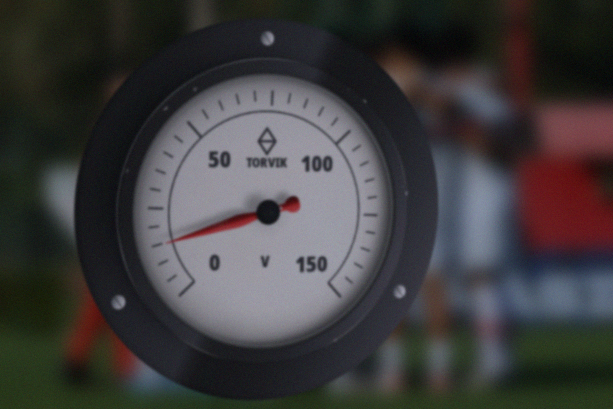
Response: 15 V
